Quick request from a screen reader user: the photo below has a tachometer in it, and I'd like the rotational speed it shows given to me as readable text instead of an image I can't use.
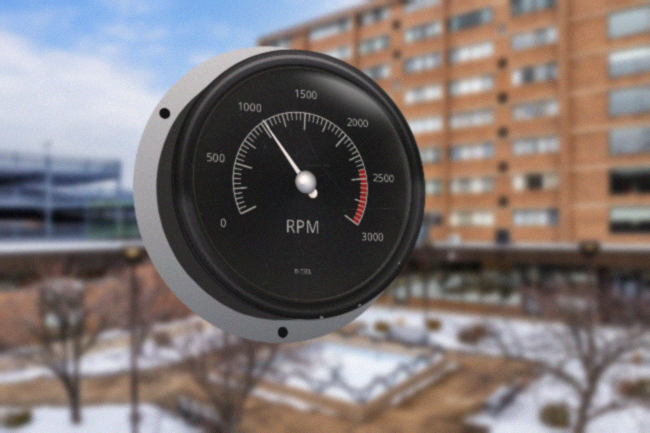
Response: 1000 rpm
